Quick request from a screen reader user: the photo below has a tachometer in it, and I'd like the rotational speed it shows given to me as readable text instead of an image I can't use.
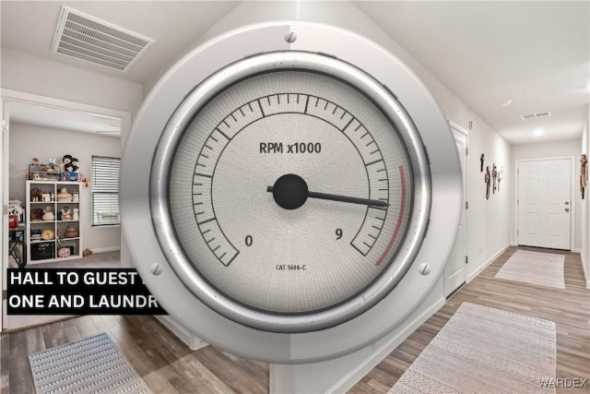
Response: 7900 rpm
